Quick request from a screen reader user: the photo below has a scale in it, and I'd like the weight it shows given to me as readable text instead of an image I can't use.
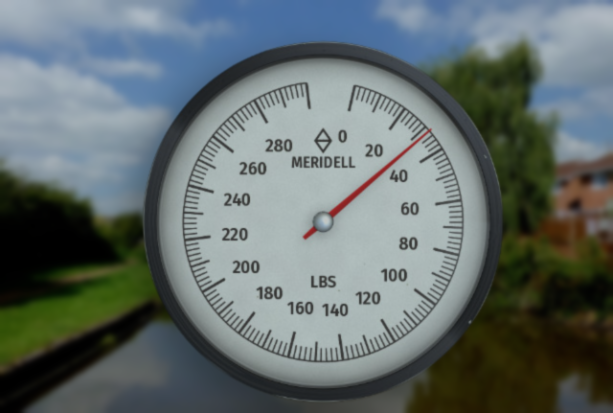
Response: 32 lb
